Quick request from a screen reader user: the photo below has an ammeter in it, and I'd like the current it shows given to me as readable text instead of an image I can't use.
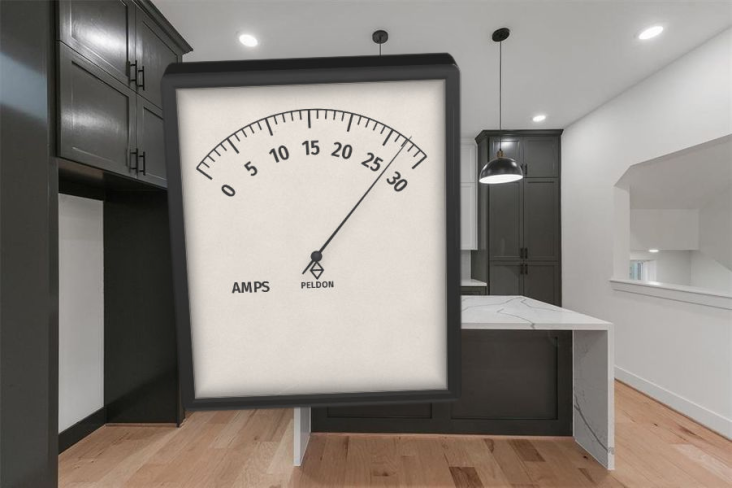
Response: 27 A
